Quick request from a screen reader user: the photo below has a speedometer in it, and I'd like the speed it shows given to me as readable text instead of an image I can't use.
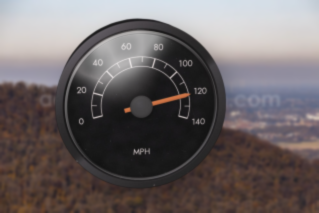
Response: 120 mph
